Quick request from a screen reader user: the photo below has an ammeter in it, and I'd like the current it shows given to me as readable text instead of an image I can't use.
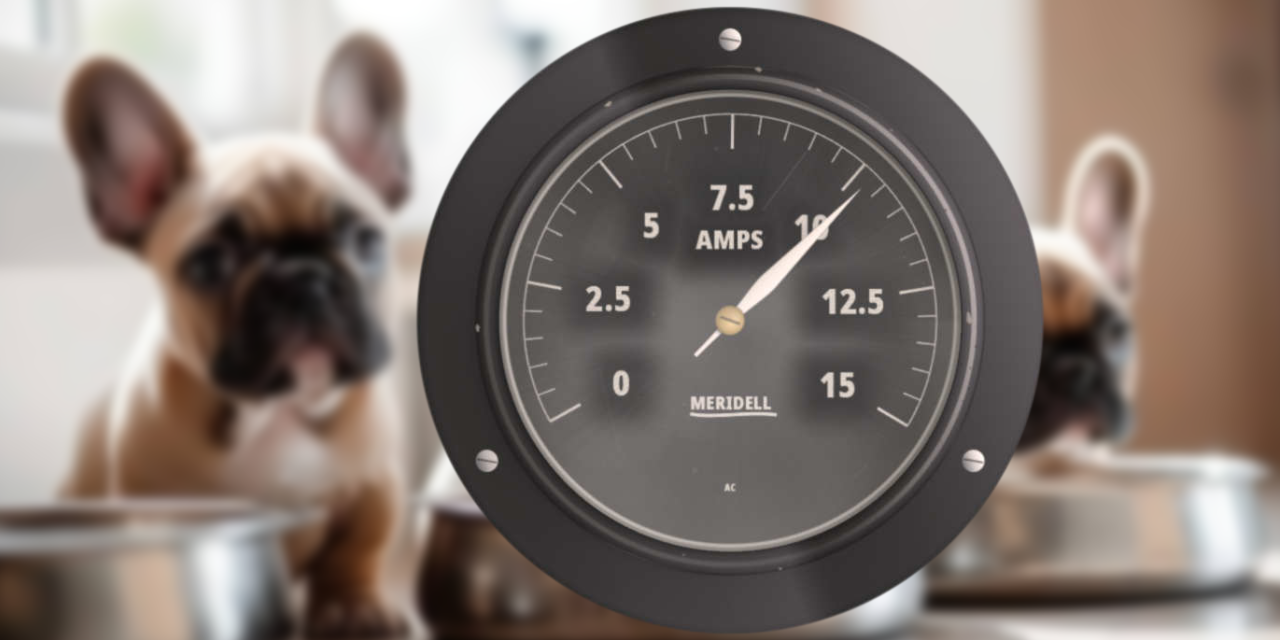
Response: 10.25 A
